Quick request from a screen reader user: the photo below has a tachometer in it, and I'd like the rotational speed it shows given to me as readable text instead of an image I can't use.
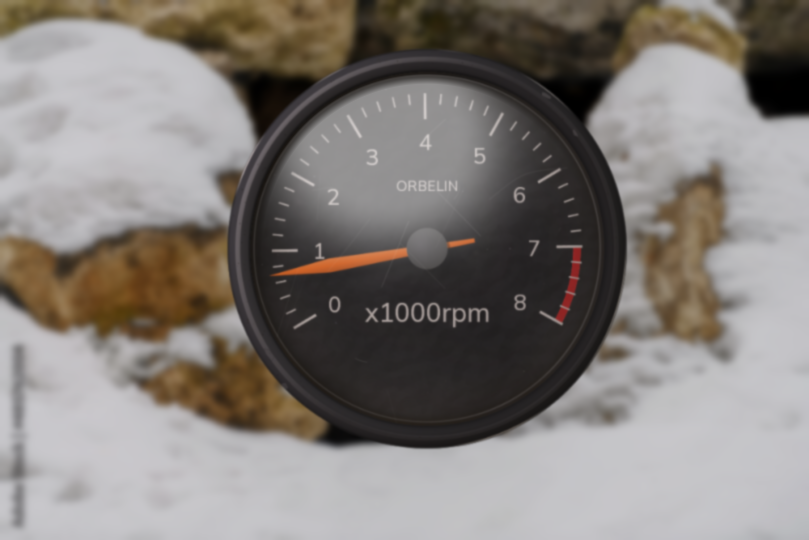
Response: 700 rpm
